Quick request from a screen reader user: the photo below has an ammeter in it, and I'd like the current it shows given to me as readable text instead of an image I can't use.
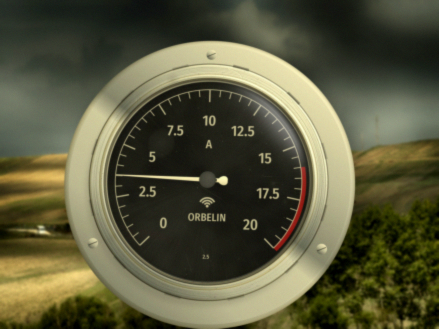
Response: 3.5 A
